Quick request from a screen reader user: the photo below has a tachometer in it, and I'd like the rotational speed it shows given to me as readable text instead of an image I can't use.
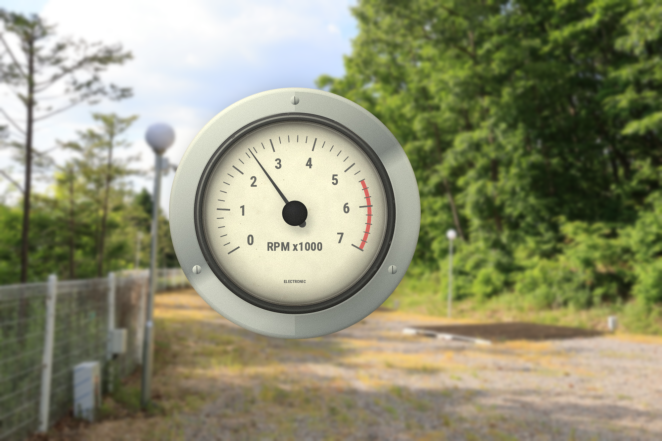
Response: 2500 rpm
